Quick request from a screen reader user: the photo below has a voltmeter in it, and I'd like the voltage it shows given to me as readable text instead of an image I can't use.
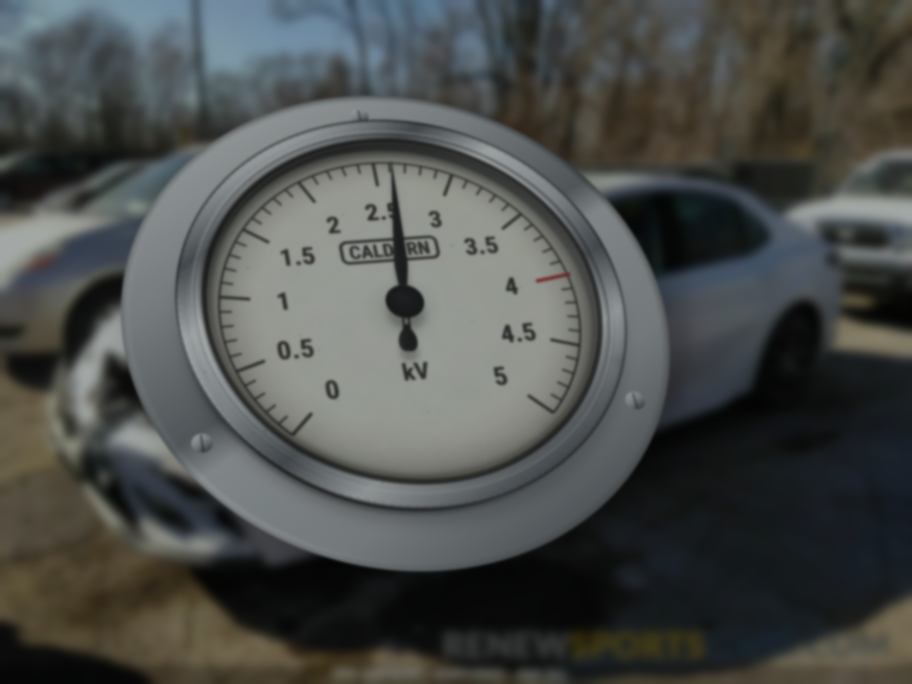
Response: 2.6 kV
